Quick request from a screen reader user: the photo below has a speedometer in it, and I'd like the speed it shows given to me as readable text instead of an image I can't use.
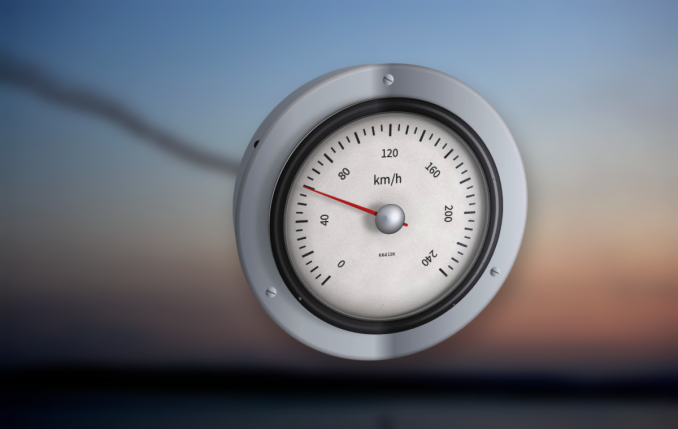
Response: 60 km/h
